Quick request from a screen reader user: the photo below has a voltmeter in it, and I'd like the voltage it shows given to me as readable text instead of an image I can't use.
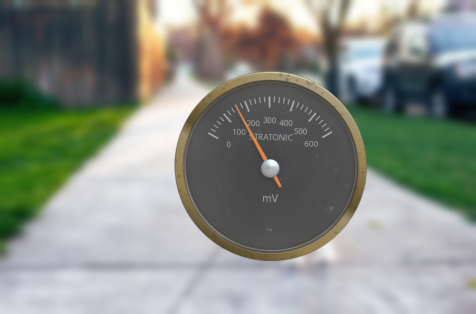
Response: 160 mV
